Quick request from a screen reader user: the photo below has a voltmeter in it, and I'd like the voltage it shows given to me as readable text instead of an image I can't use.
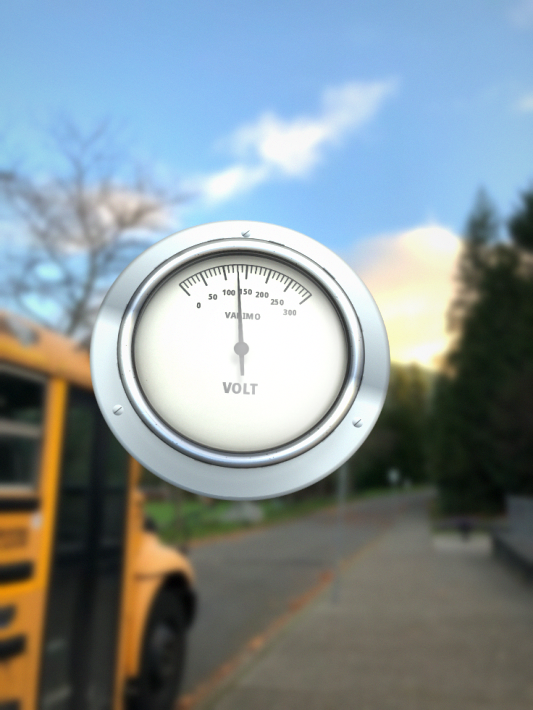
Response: 130 V
